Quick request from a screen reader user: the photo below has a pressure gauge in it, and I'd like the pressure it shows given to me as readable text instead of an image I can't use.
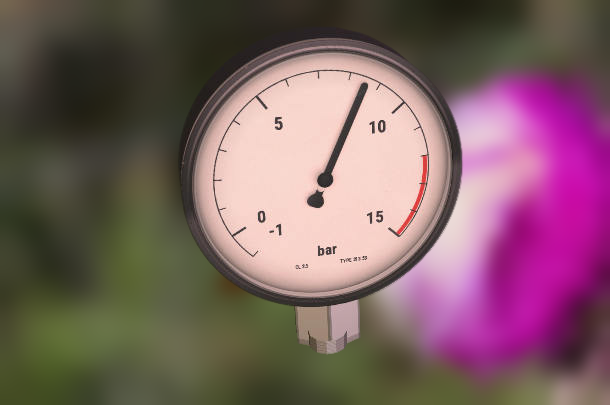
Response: 8.5 bar
